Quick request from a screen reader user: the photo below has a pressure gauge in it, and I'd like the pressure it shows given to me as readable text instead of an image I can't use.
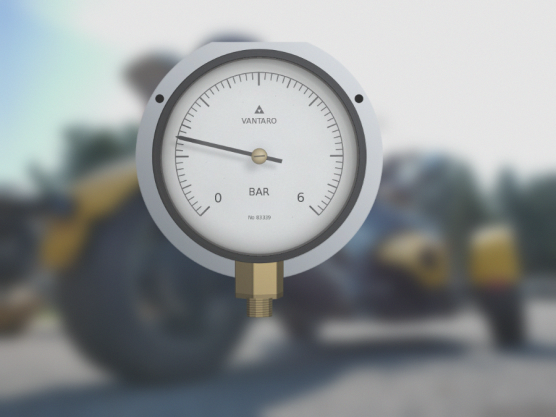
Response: 1.3 bar
